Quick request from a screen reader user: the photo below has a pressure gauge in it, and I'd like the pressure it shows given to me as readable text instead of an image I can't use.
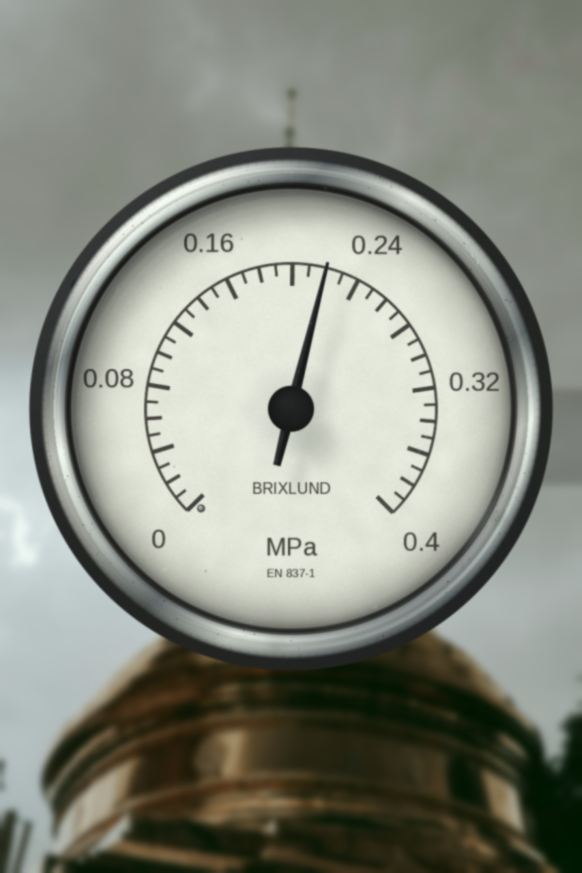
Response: 0.22 MPa
